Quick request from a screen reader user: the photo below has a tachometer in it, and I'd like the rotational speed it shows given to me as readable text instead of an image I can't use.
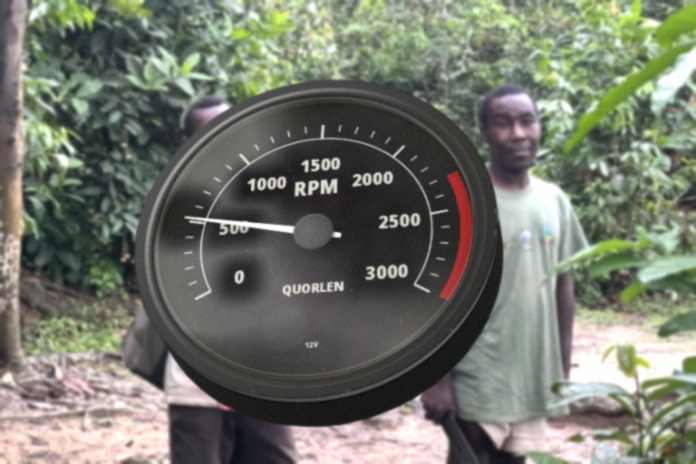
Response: 500 rpm
